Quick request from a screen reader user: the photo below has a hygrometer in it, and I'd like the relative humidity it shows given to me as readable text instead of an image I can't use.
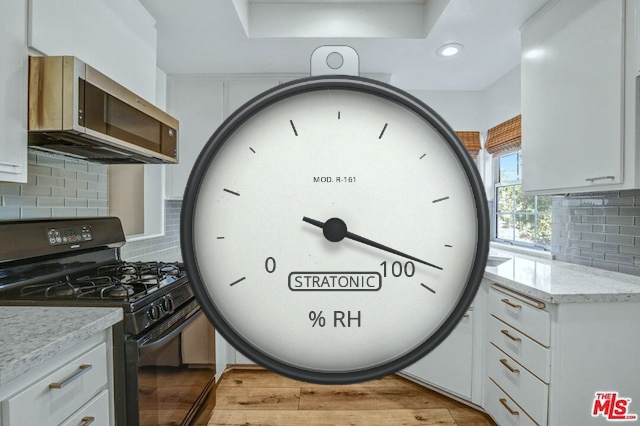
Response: 95 %
